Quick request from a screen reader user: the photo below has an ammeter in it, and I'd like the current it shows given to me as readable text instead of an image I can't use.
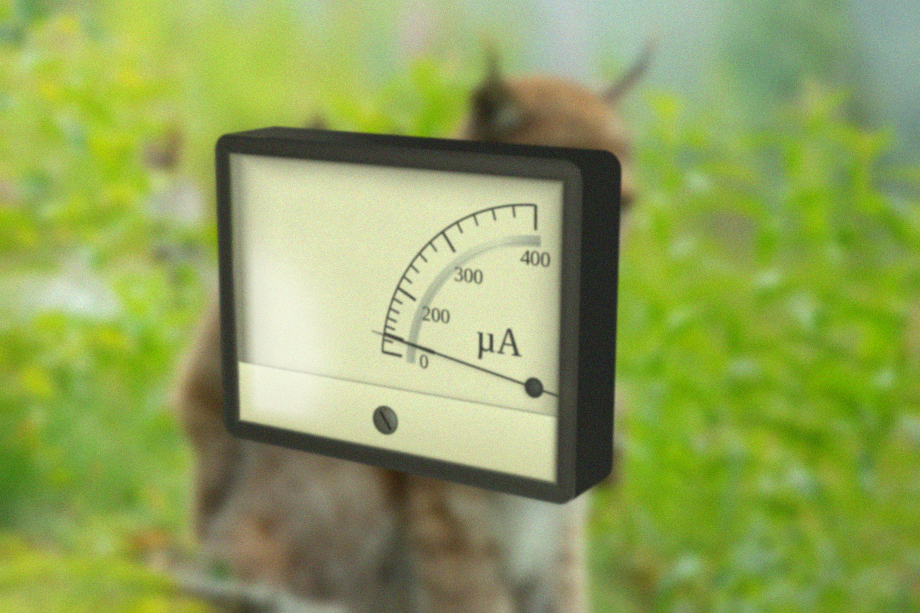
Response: 100 µA
